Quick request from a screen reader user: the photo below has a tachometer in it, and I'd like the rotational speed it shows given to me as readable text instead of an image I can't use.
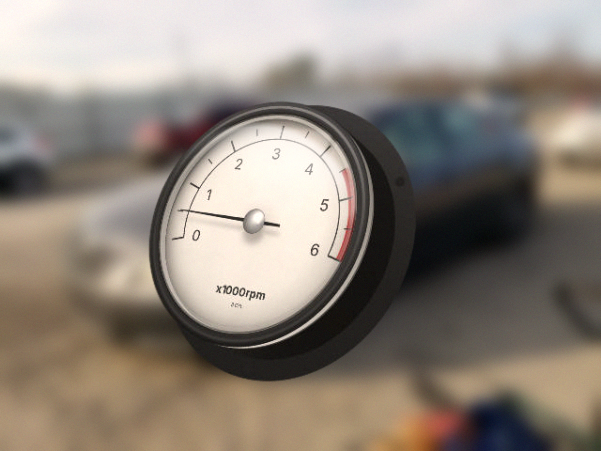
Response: 500 rpm
